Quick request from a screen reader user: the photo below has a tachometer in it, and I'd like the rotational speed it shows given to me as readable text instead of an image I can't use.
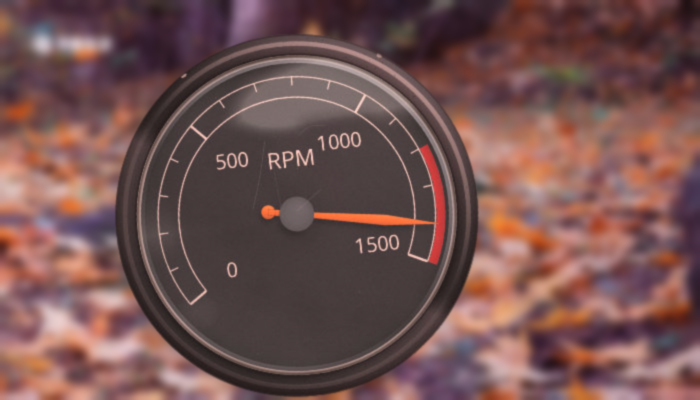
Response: 1400 rpm
